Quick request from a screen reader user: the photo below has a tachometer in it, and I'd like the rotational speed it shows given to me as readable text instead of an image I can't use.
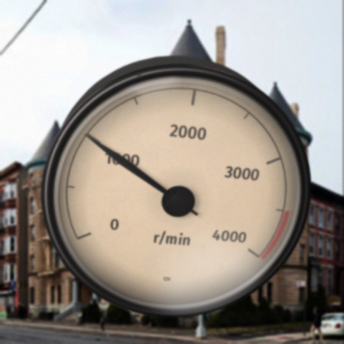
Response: 1000 rpm
